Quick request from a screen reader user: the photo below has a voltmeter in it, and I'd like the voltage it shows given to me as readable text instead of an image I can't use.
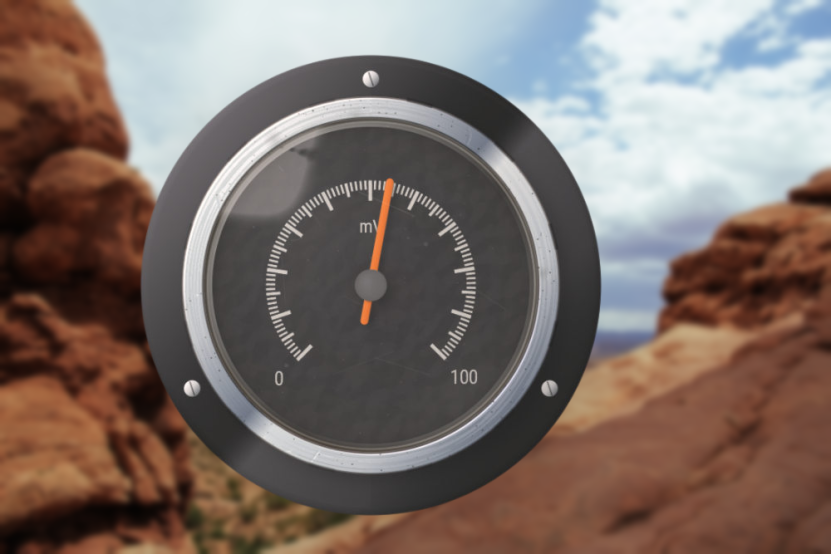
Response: 54 mV
